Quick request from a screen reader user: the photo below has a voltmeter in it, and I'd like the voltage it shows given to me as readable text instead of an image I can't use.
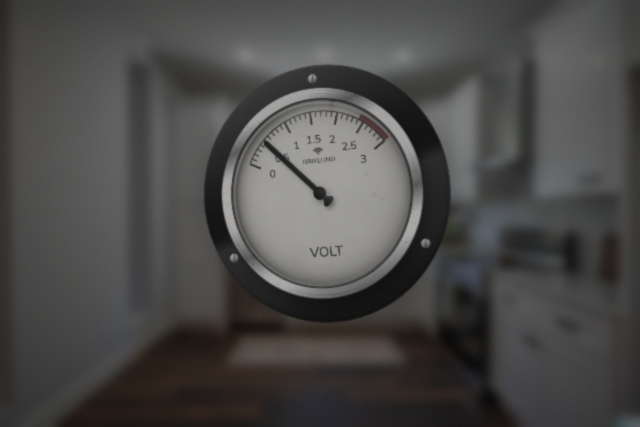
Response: 0.5 V
